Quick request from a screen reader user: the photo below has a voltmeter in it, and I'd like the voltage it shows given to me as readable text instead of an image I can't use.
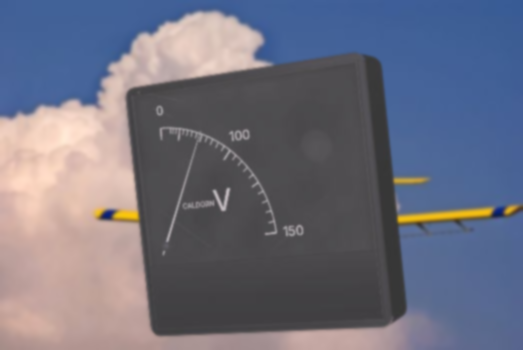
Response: 75 V
